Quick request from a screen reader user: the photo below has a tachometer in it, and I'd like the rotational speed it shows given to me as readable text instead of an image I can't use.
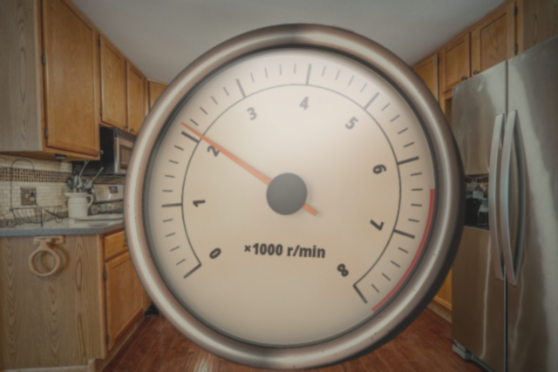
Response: 2100 rpm
